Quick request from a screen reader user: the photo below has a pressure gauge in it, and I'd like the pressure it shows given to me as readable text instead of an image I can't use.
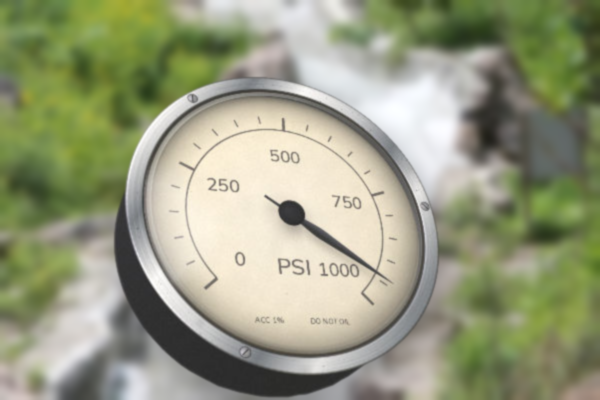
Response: 950 psi
